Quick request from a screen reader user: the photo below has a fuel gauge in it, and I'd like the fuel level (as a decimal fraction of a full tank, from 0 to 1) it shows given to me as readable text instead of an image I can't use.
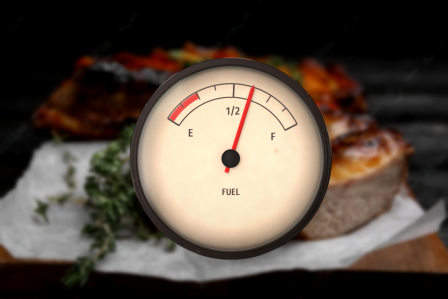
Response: 0.625
